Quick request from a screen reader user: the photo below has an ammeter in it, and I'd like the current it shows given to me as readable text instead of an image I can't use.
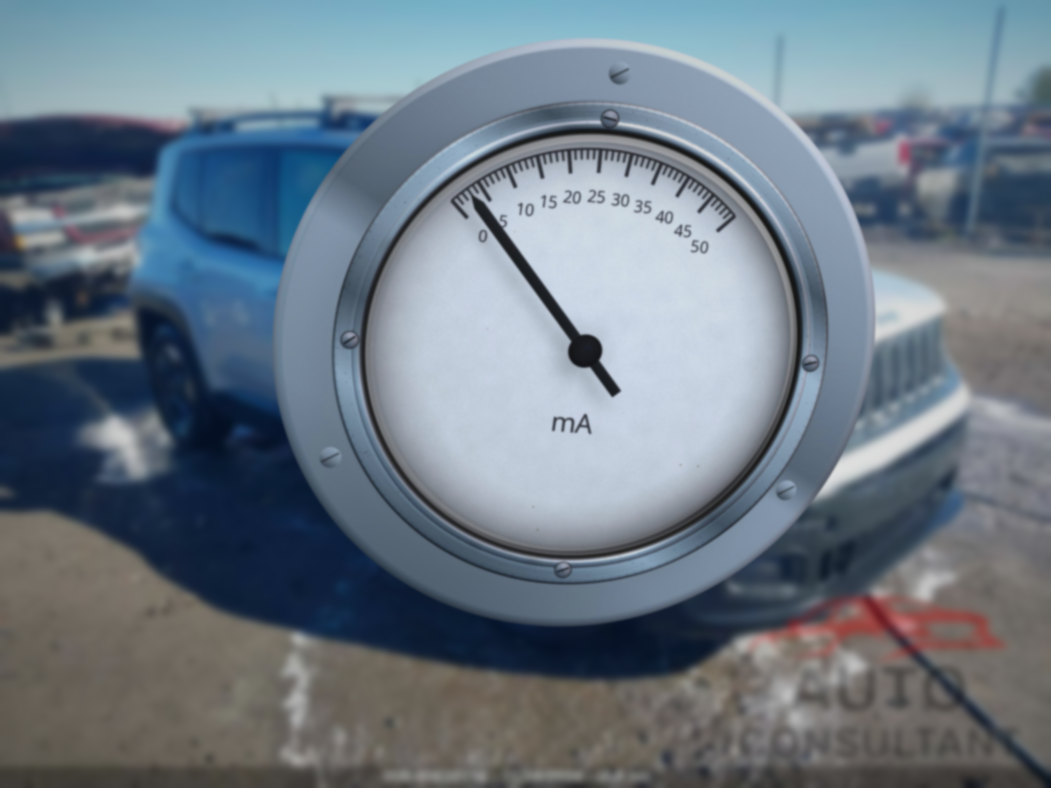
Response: 3 mA
